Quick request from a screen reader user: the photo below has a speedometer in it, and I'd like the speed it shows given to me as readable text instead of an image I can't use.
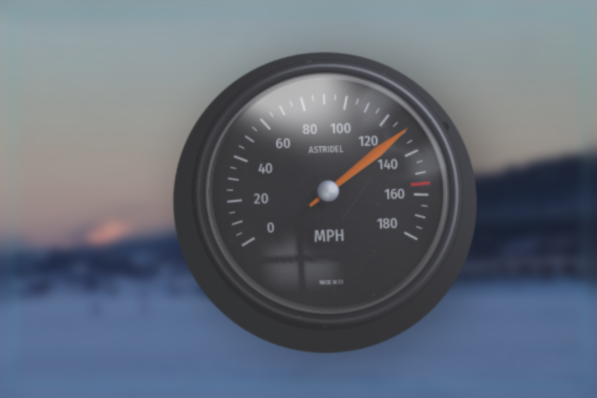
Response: 130 mph
